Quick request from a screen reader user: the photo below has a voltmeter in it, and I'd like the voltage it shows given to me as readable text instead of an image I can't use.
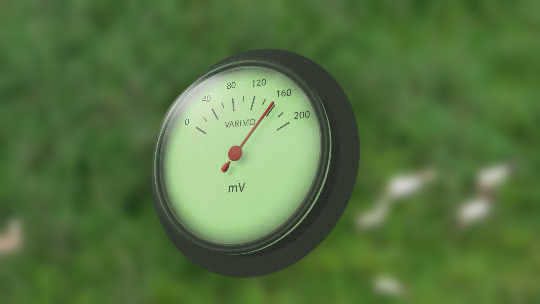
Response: 160 mV
